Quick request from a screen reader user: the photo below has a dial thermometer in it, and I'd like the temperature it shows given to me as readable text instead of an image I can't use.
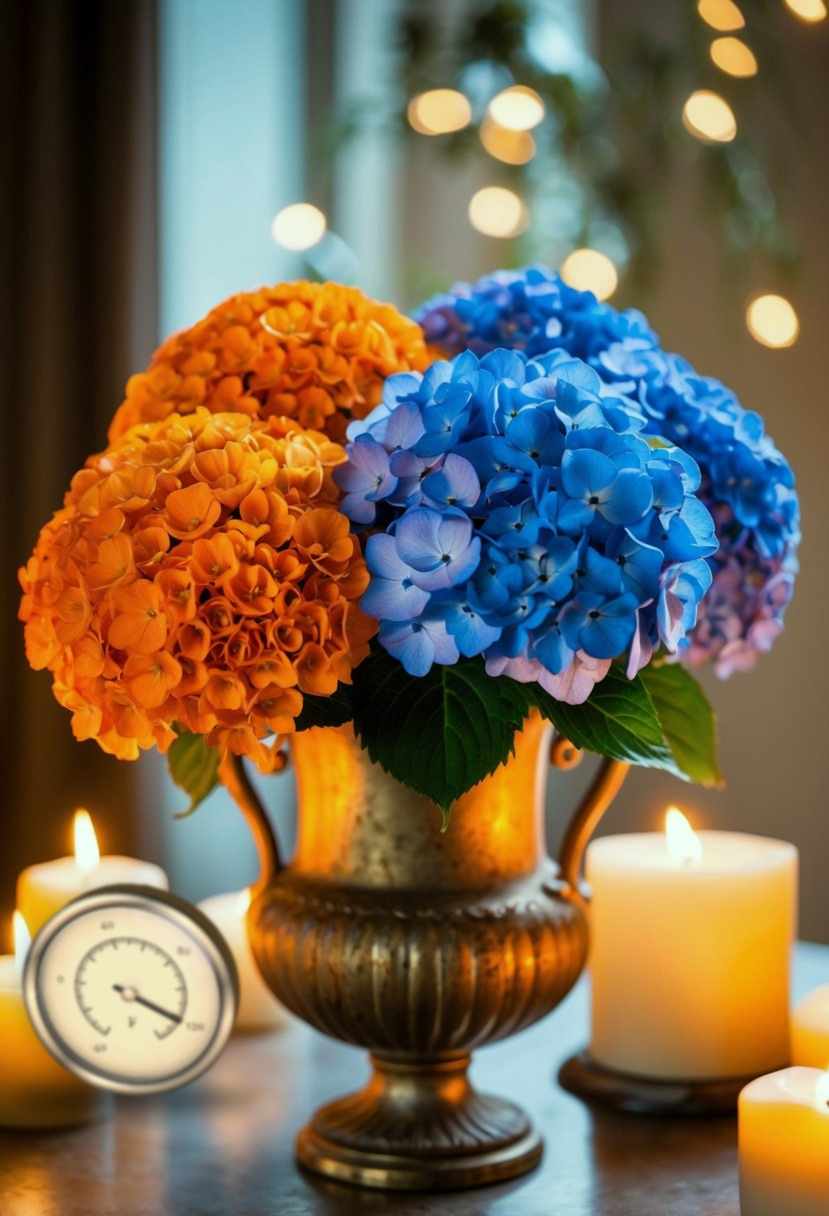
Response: 120 °F
